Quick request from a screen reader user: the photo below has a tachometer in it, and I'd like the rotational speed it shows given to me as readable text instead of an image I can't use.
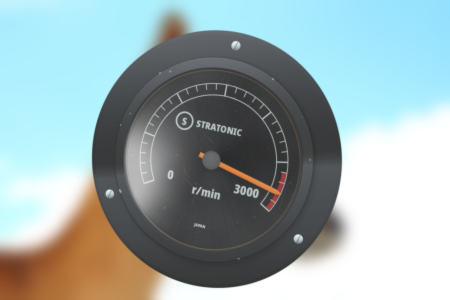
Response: 2800 rpm
